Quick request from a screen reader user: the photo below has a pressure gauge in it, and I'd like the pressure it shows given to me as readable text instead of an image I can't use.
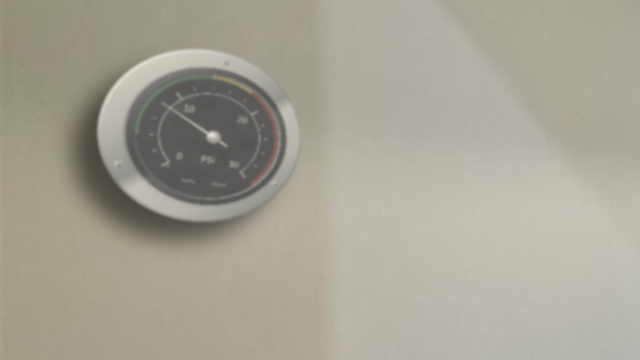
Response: 8 psi
